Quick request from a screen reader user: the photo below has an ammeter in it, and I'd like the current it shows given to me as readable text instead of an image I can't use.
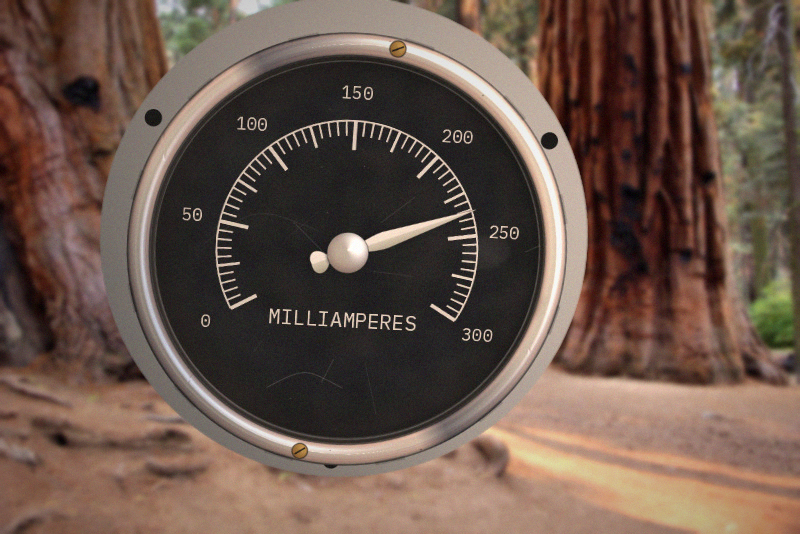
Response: 235 mA
